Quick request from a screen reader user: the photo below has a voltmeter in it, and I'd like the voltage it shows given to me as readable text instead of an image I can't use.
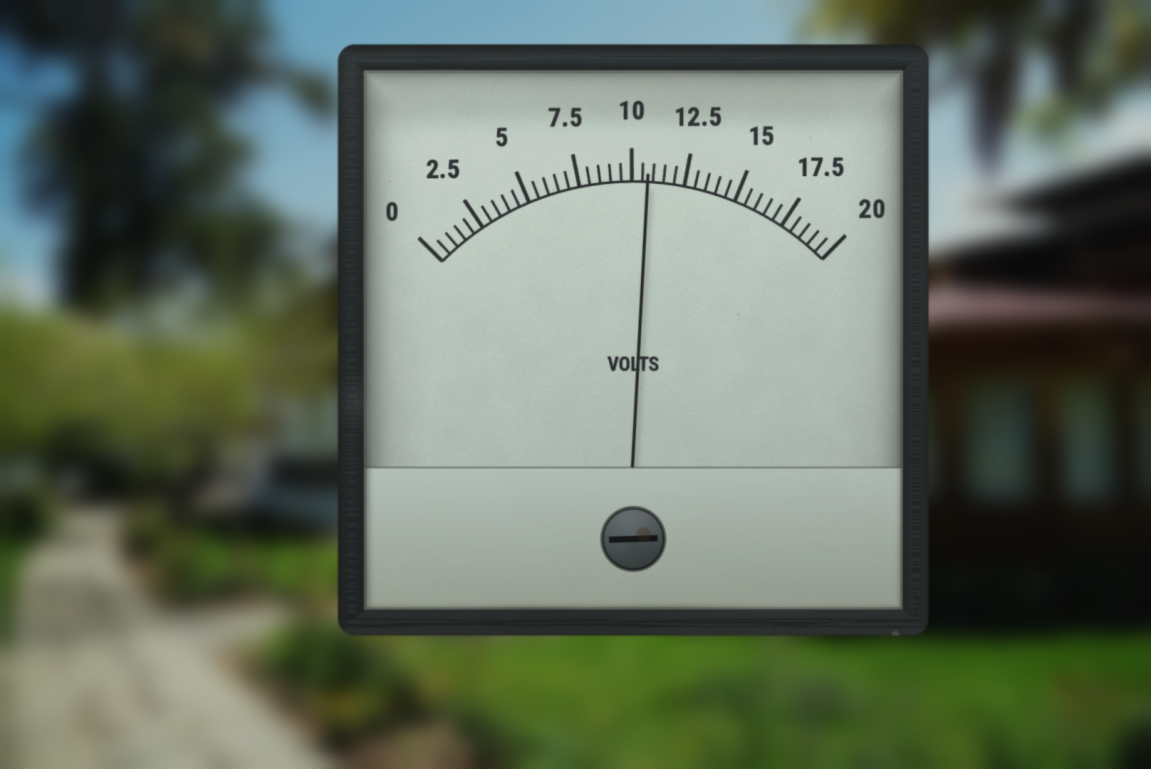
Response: 10.75 V
